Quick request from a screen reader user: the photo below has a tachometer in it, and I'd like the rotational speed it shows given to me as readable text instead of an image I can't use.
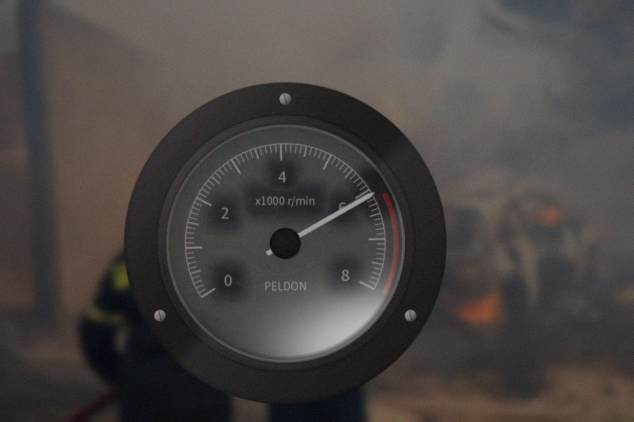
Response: 6100 rpm
